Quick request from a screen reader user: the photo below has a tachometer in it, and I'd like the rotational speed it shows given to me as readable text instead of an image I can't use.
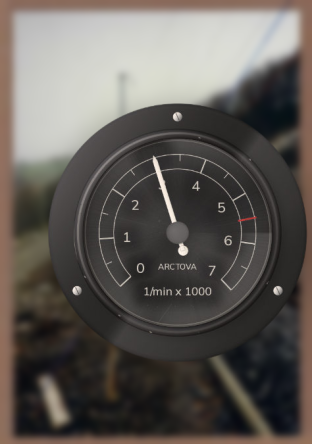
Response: 3000 rpm
